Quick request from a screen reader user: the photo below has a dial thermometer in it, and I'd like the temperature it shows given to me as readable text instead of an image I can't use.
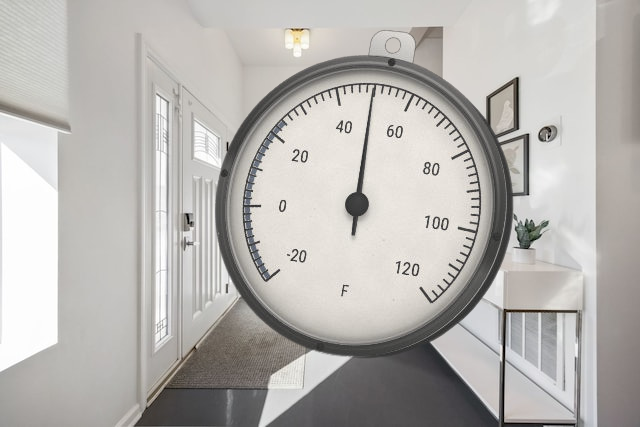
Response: 50 °F
